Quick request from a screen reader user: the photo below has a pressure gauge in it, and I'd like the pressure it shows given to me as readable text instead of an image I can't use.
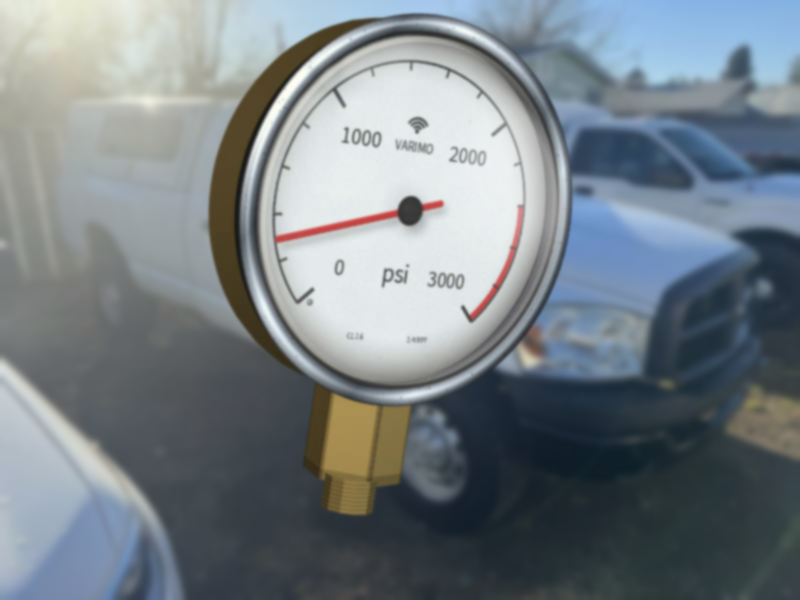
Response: 300 psi
